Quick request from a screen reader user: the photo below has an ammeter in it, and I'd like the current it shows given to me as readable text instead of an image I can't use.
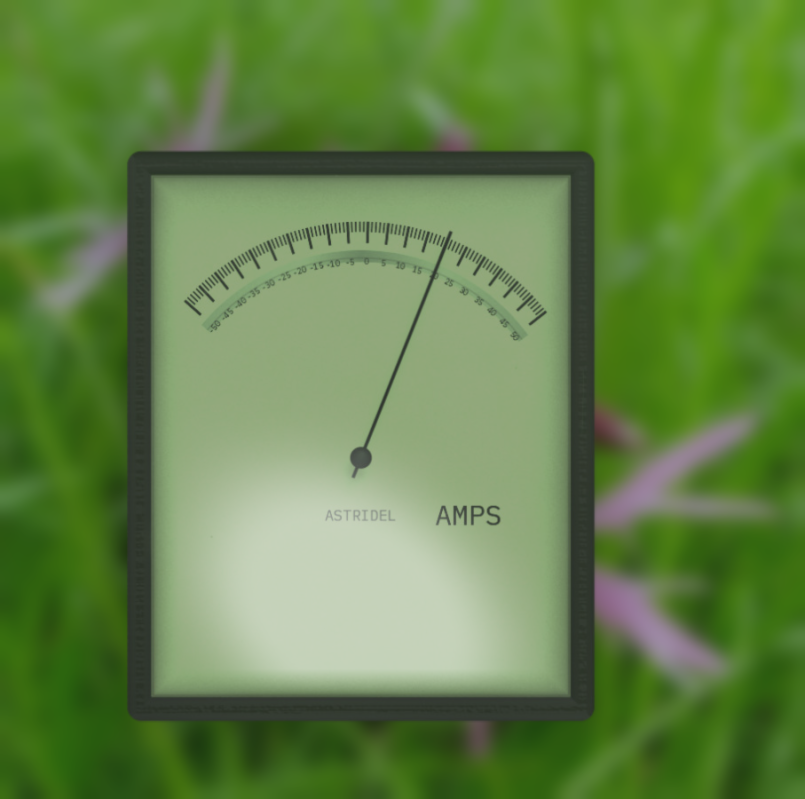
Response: 20 A
